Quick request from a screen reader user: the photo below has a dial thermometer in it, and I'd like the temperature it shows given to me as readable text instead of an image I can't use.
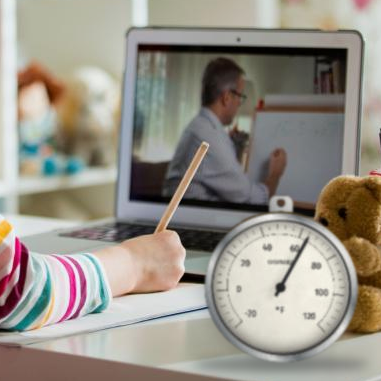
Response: 64 °F
